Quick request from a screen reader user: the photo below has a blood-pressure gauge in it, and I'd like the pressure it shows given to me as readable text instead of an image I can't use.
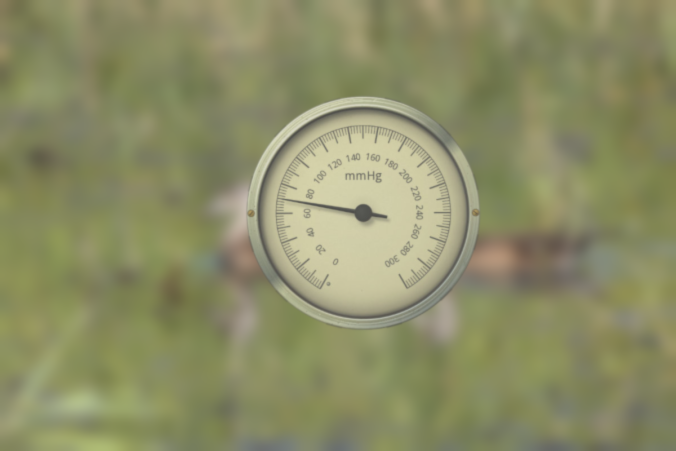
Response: 70 mmHg
